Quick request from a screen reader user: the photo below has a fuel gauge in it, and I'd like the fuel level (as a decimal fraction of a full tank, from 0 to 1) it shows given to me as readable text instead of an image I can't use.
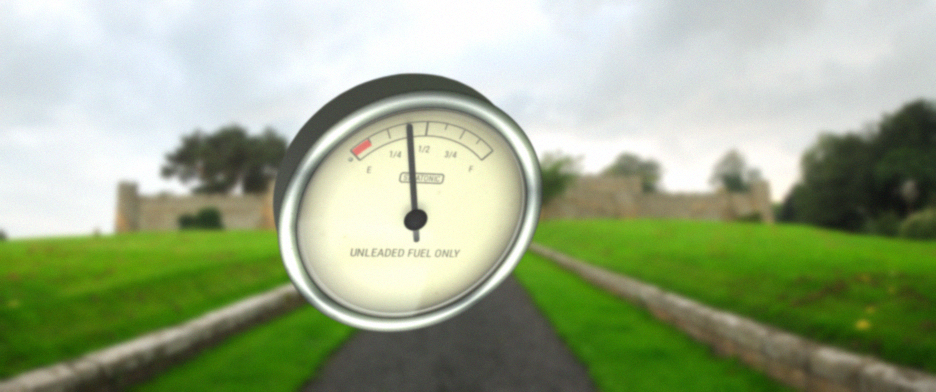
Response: 0.375
